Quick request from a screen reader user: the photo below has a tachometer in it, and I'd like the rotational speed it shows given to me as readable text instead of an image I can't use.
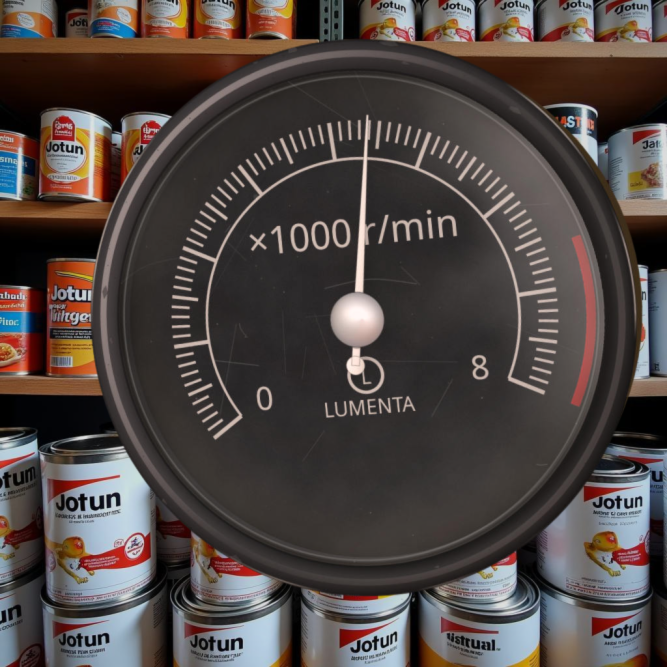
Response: 4400 rpm
